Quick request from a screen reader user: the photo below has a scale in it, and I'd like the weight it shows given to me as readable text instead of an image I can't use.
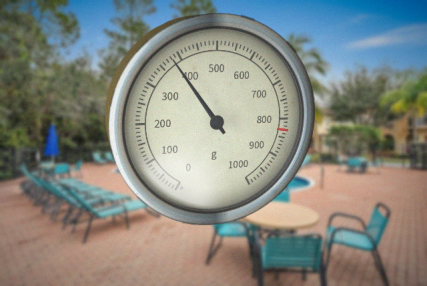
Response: 380 g
